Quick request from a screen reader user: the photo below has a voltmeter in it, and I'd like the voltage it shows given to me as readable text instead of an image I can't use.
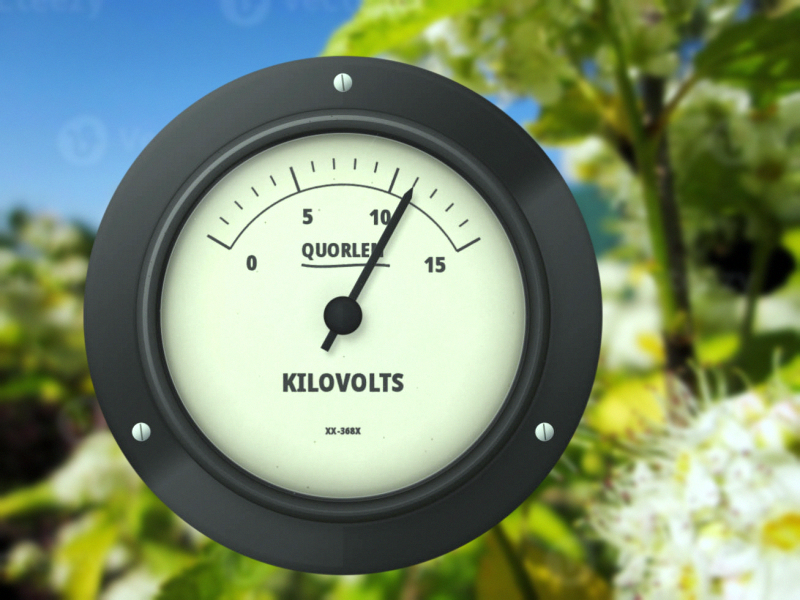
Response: 11 kV
